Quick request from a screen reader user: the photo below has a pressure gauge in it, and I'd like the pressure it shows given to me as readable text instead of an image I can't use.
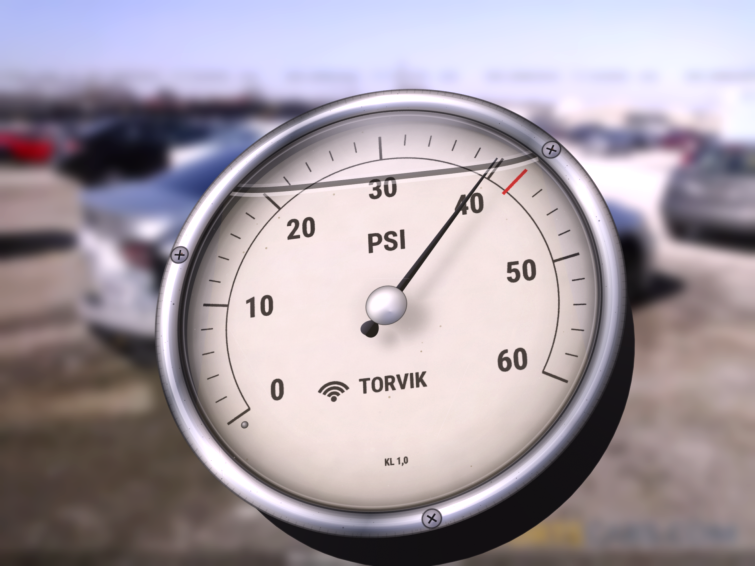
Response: 40 psi
